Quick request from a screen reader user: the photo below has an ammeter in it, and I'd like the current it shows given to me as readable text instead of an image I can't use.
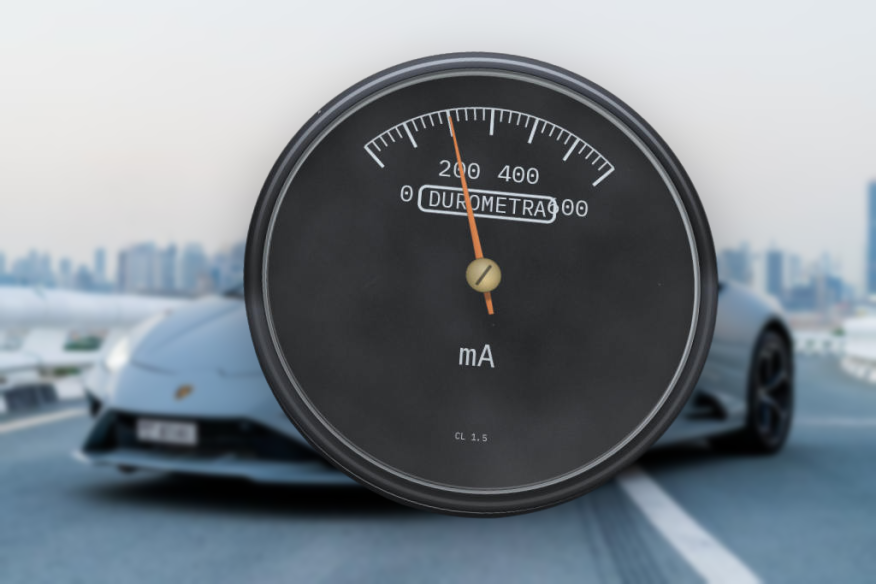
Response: 200 mA
